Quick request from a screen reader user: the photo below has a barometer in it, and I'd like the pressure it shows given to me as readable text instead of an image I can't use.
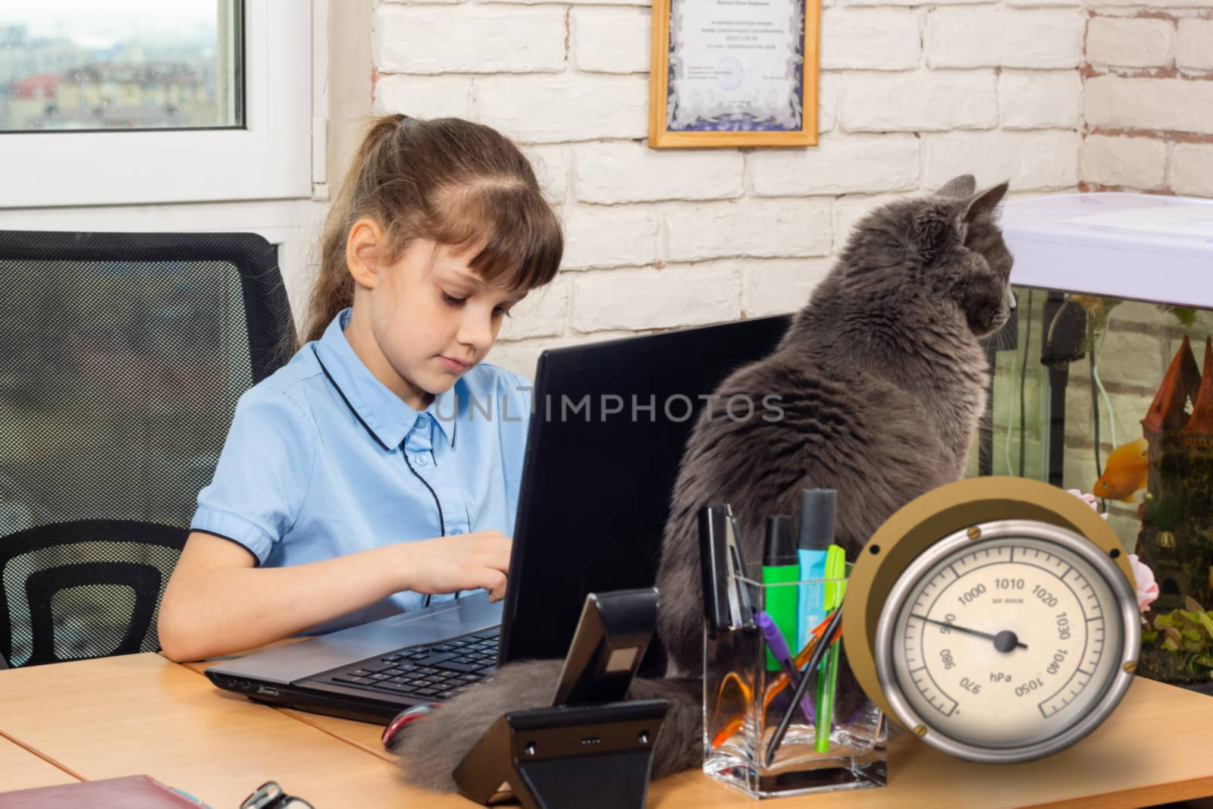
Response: 990 hPa
